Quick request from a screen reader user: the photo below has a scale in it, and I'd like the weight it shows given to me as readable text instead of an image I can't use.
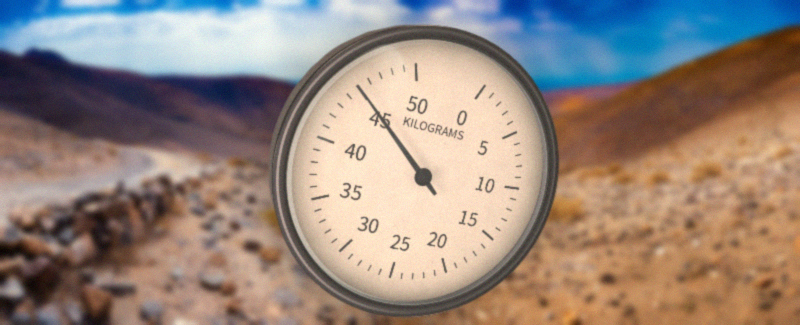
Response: 45 kg
